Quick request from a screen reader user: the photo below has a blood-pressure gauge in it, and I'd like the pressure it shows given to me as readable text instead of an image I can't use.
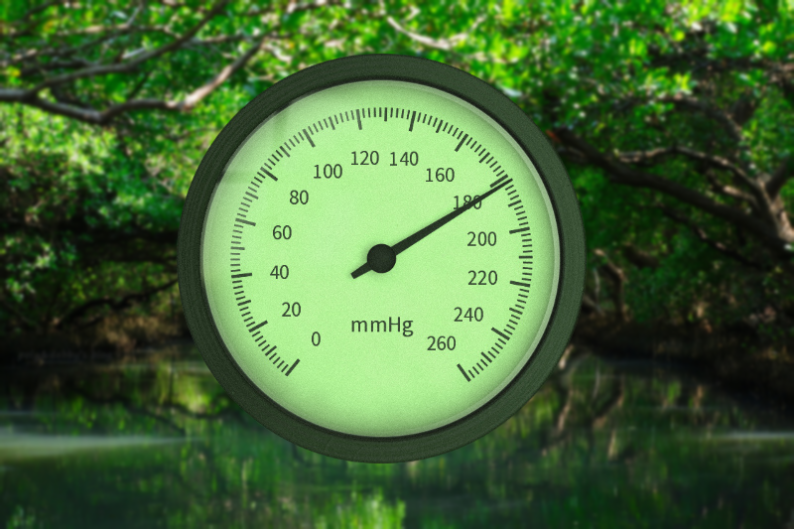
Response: 182 mmHg
